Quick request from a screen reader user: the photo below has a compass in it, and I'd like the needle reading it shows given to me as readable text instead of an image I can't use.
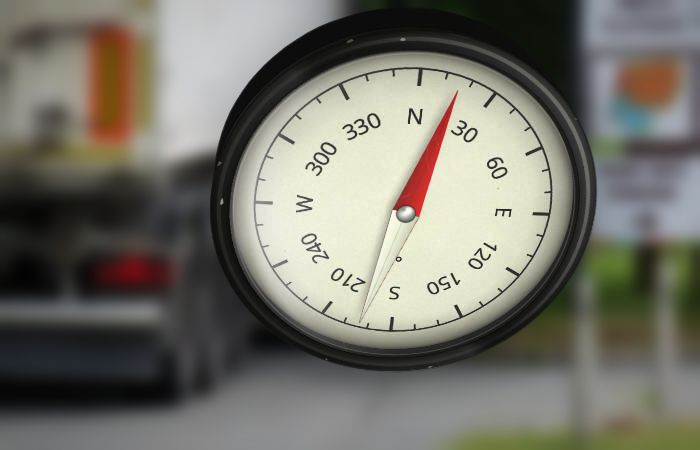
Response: 15 °
